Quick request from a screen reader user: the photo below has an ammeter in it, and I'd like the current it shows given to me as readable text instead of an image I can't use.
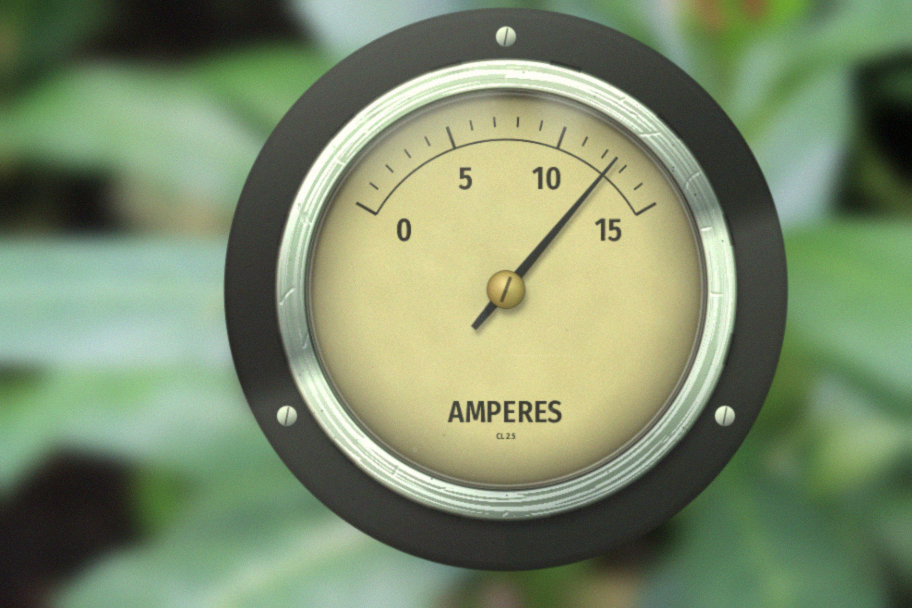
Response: 12.5 A
